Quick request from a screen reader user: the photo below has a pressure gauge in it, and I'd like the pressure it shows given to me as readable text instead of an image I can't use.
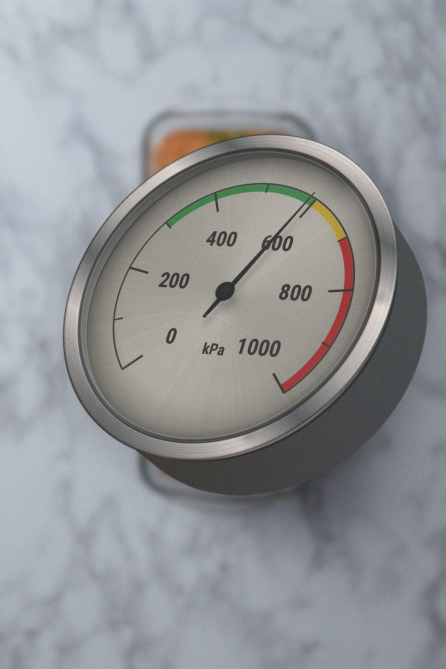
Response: 600 kPa
